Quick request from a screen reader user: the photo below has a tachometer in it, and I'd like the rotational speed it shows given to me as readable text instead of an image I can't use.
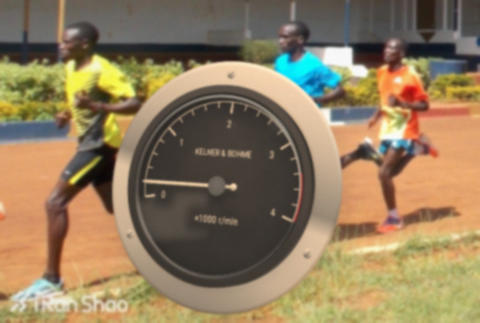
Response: 200 rpm
